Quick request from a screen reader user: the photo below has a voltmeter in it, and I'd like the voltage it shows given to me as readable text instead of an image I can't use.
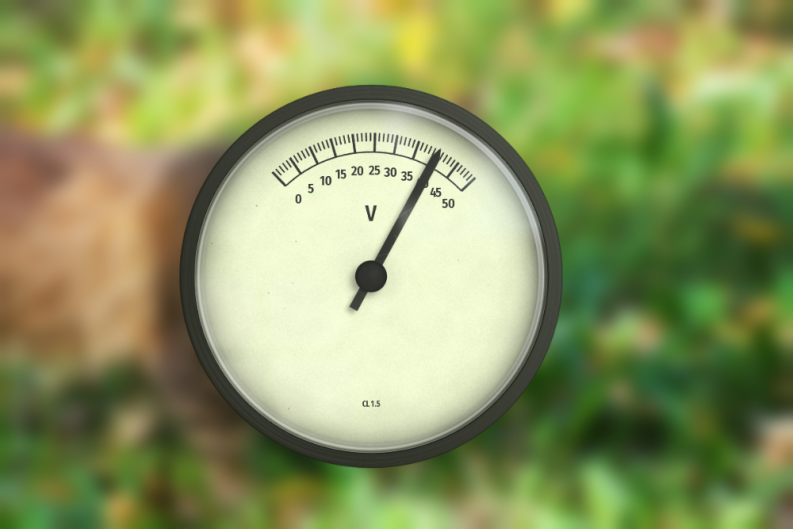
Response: 40 V
